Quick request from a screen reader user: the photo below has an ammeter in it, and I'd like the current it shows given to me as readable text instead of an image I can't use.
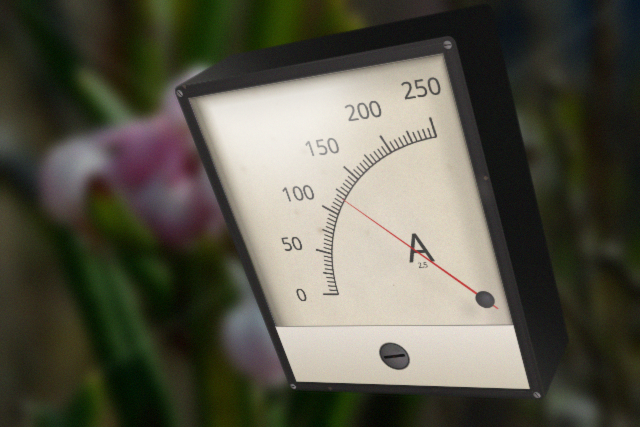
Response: 125 A
